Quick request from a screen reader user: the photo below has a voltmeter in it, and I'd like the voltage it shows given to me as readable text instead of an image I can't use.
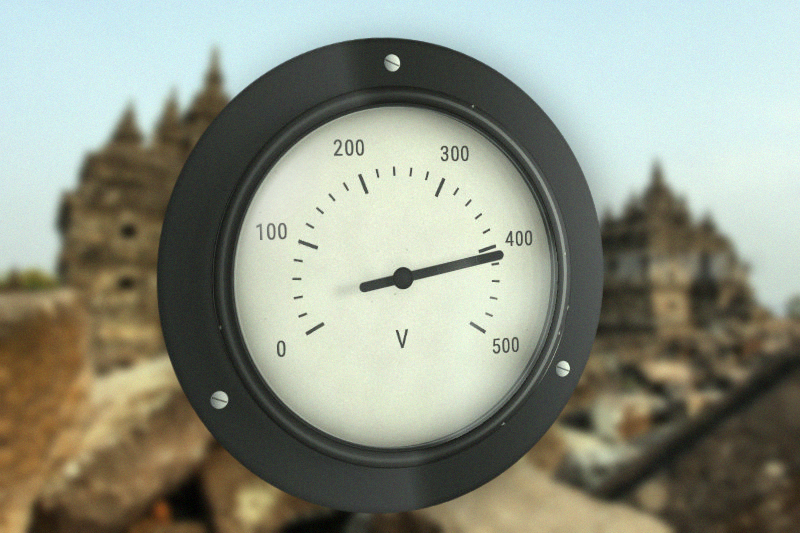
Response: 410 V
